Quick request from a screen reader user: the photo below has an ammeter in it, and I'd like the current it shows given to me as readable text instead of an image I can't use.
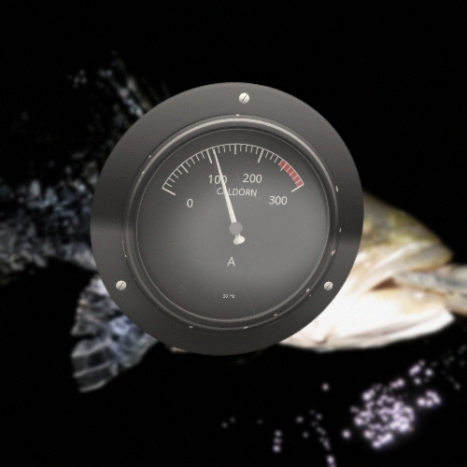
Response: 110 A
